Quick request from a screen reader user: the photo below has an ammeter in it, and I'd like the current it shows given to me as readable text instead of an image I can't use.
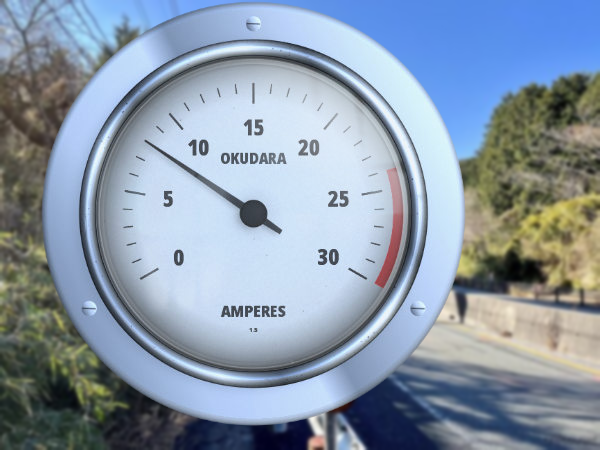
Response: 8 A
